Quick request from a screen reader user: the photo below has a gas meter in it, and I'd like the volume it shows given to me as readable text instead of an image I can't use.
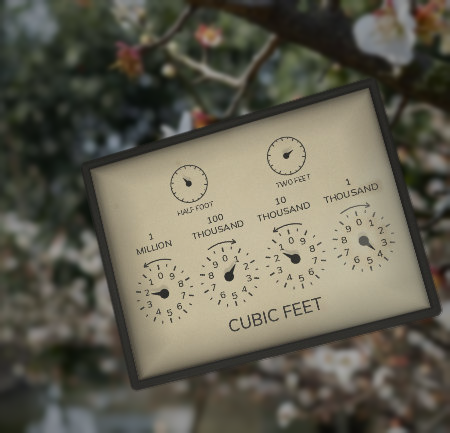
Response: 211400 ft³
